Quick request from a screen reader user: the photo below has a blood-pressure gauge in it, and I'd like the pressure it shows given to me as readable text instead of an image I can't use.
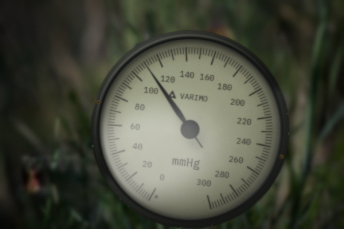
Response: 110 mmHg
